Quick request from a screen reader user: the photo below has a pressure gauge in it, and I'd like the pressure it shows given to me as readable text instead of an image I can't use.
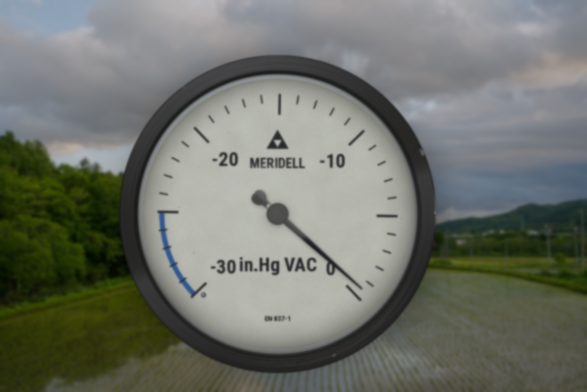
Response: -0.5 inHg
